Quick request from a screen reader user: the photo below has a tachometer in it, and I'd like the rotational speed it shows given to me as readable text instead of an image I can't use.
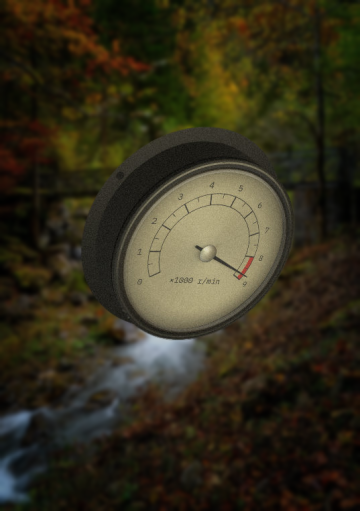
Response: 8750 rpm
